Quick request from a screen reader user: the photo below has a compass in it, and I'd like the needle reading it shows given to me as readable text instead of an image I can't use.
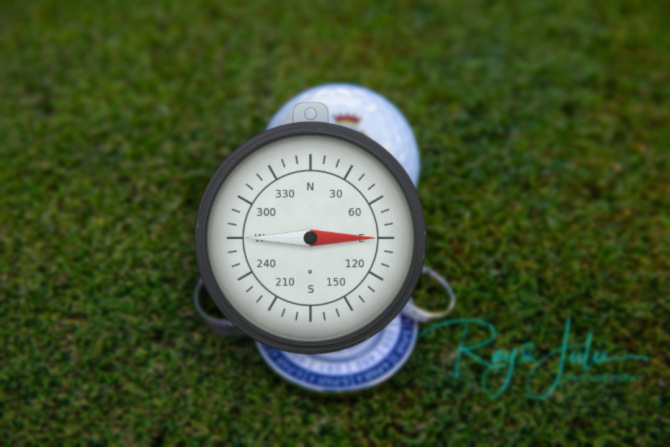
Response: 90 °
